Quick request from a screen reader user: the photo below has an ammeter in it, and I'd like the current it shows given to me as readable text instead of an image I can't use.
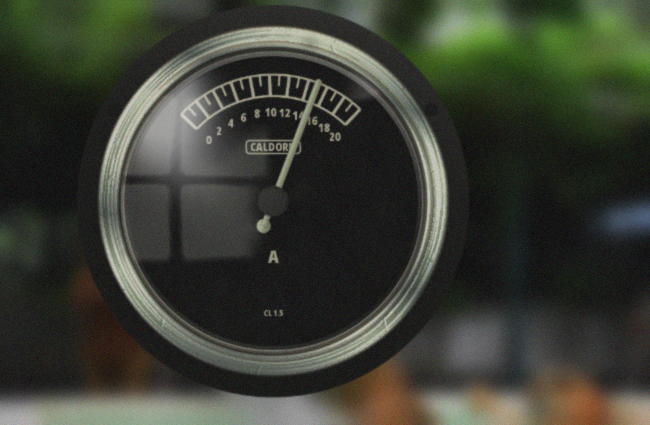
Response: 15 A
